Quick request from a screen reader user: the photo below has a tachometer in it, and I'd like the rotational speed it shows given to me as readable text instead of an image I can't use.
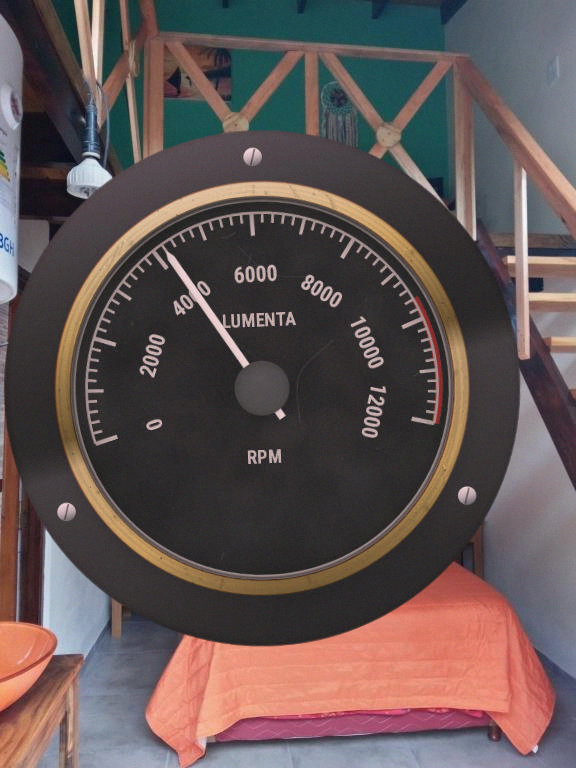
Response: 4200 rpm
